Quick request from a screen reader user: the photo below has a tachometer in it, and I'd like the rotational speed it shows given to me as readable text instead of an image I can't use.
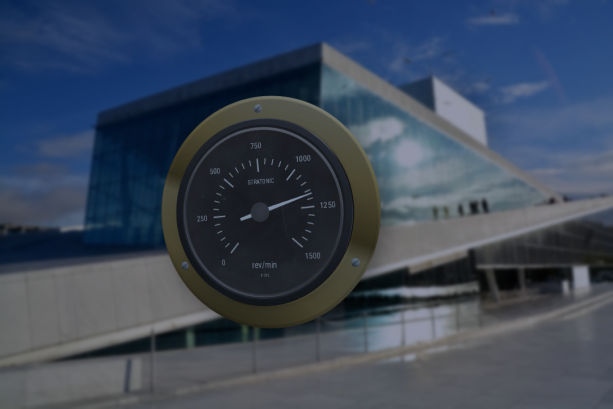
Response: 1175 rpm
